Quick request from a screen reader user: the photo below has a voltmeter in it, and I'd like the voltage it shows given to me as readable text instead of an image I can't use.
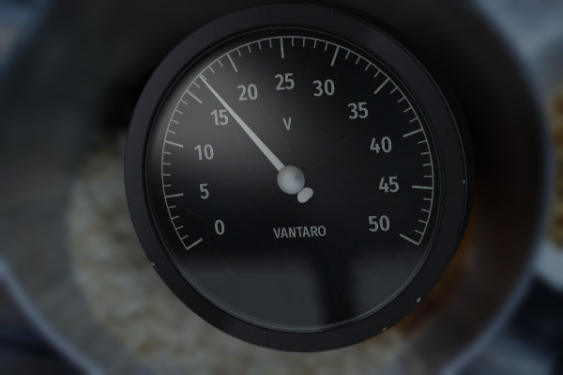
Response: 17 V
